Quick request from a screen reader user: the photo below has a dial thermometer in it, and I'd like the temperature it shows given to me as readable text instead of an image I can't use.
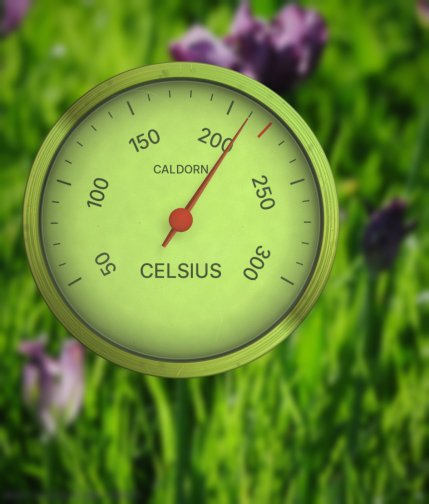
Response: 210 °C
